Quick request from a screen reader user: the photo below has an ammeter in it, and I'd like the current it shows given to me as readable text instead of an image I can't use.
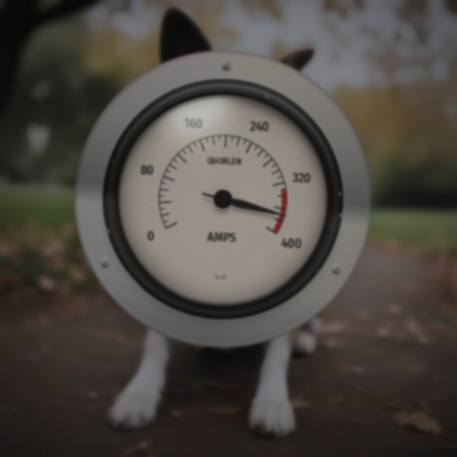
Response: 370 A
